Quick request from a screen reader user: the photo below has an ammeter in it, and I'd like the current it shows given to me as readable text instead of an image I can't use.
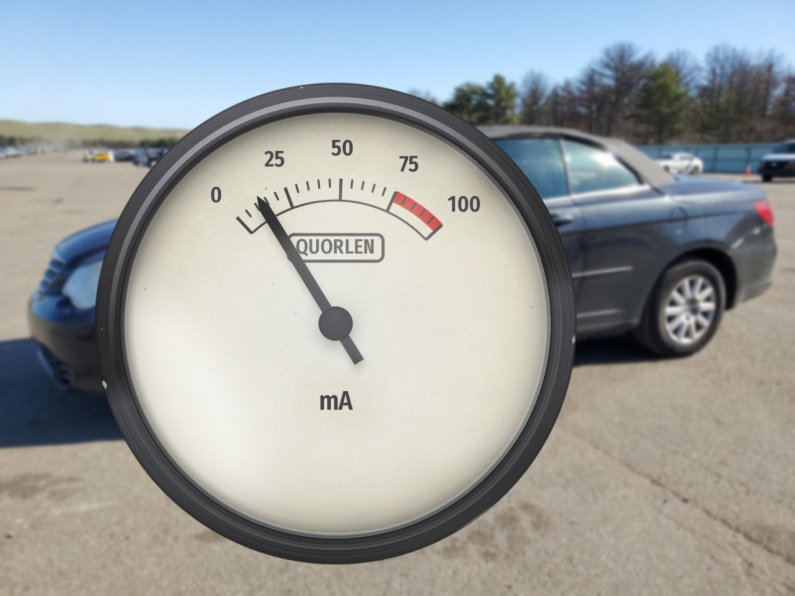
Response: 12.5 mA
